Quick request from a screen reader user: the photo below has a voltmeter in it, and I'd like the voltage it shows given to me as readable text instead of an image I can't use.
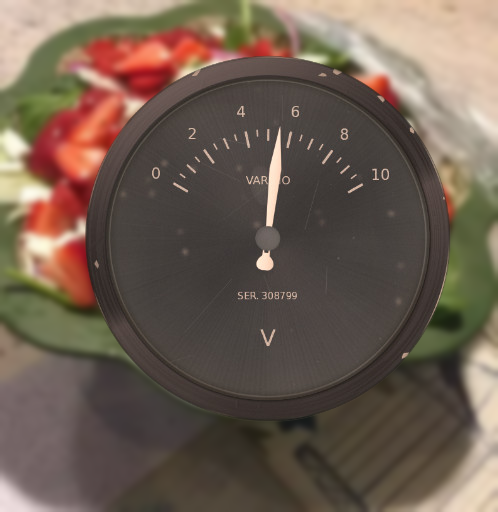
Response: 5.5 V
